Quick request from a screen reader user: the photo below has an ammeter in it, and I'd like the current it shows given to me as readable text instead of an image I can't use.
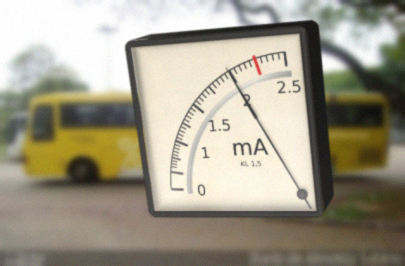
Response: 2 mA
